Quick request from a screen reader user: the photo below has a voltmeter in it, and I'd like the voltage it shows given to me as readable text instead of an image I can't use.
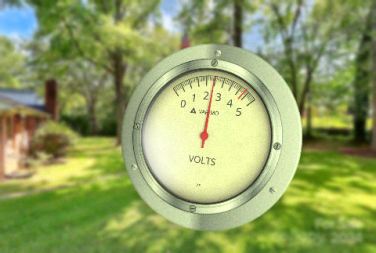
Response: 2.5 V
